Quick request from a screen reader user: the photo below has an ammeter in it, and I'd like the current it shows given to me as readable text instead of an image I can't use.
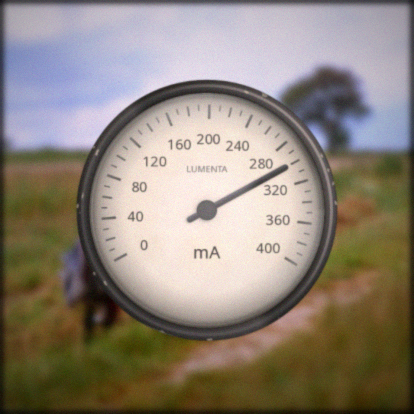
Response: 300 mA
